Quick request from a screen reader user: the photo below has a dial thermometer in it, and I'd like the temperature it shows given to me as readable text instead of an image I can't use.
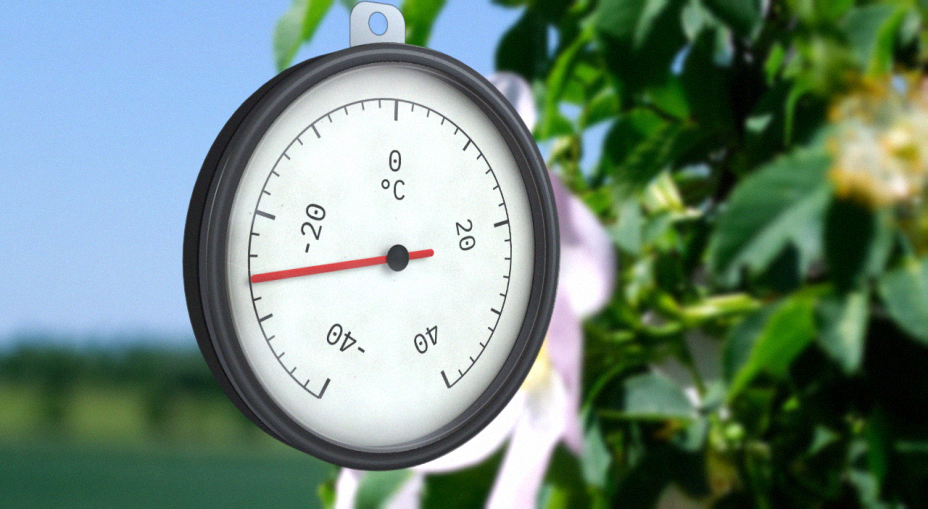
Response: -26 °C
